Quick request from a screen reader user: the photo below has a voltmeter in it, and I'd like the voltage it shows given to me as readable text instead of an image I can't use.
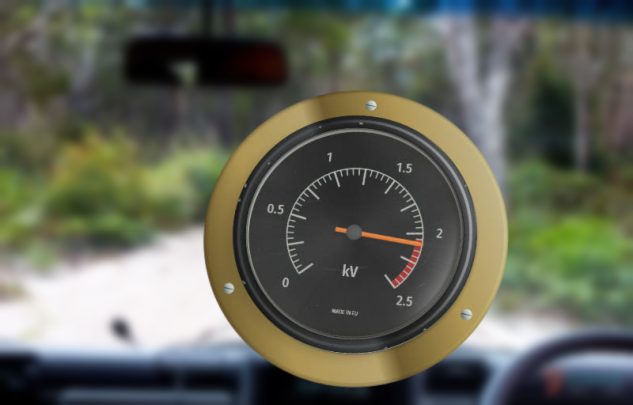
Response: 2.1 kV
